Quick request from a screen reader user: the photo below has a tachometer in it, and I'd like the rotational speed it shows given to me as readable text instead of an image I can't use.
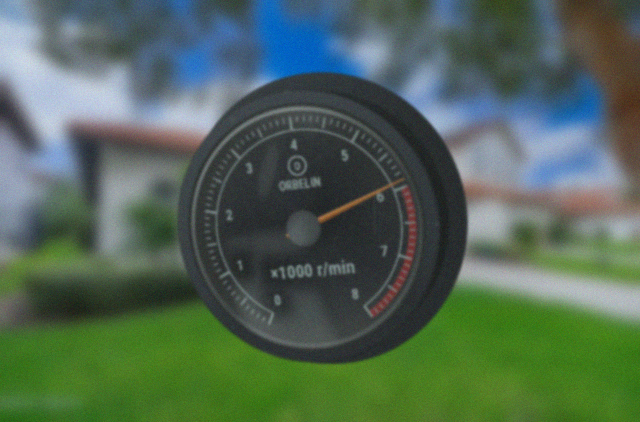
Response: 5900 rpm
